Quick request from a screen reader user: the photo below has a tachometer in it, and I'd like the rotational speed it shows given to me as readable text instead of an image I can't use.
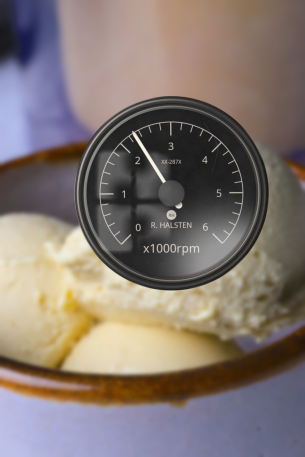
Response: 2300 rpm
